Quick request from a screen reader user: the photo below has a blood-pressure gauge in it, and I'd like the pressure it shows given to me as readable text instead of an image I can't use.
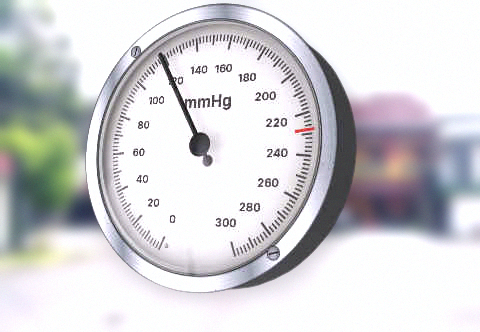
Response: 120 mmHg
